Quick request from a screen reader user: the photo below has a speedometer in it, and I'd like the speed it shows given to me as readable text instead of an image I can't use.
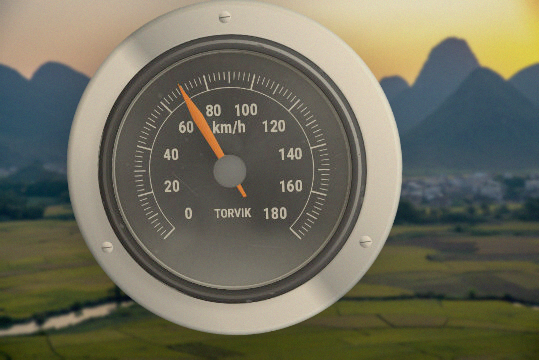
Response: 70 km/h
